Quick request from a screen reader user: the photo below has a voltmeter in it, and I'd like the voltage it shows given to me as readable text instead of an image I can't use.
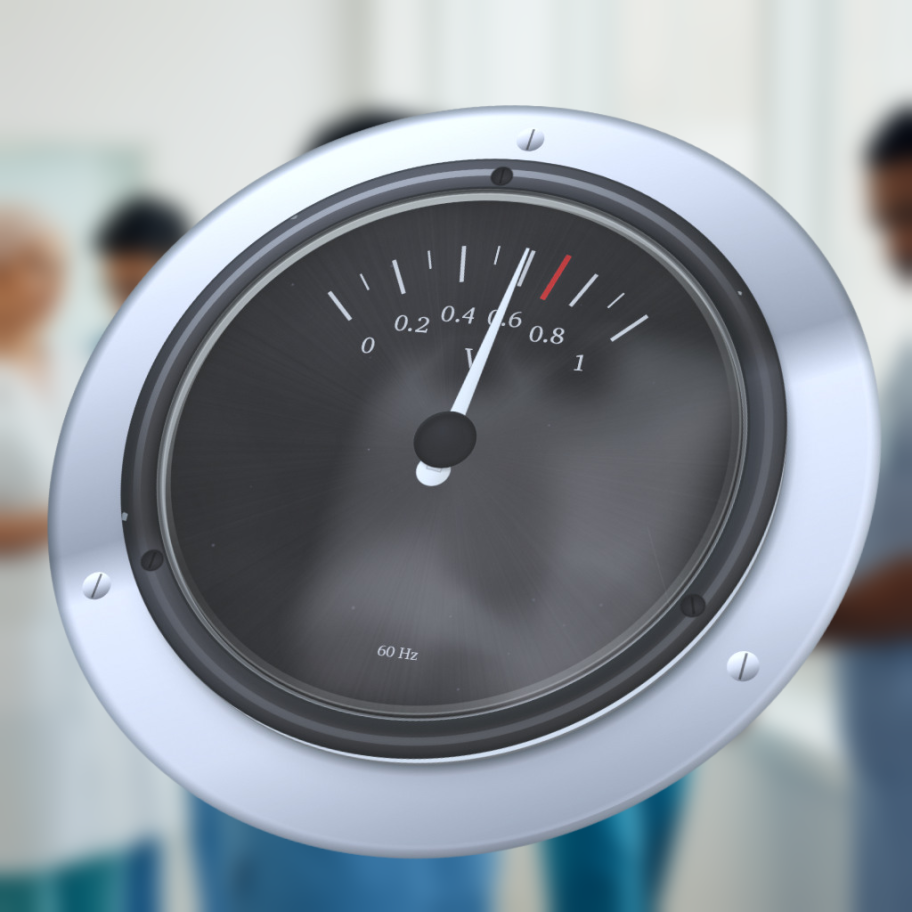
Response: 0.6 V
